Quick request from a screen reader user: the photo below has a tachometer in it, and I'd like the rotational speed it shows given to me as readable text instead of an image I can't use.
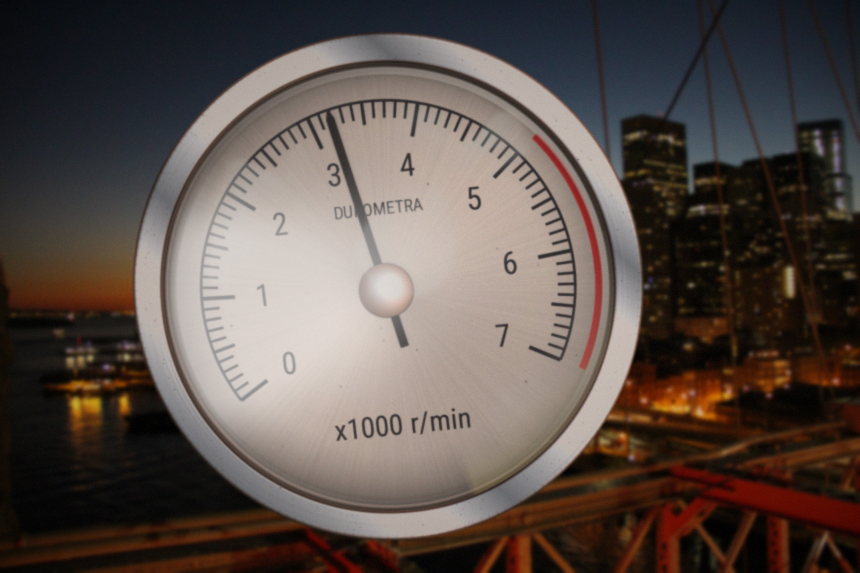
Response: 3200 rpm
